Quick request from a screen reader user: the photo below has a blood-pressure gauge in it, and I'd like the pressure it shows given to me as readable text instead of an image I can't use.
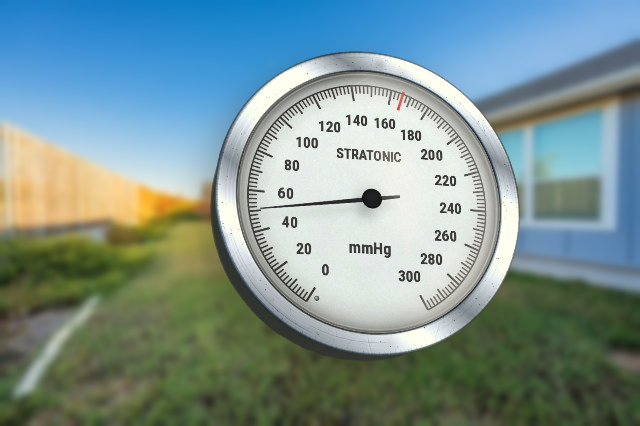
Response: 50 mmHg
